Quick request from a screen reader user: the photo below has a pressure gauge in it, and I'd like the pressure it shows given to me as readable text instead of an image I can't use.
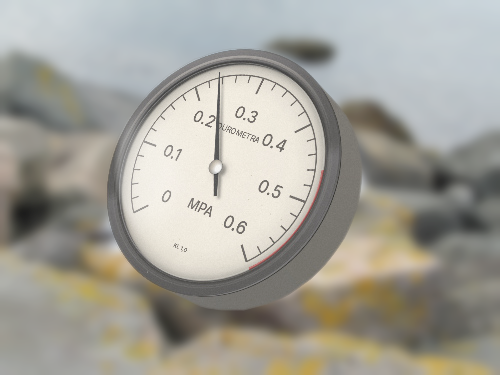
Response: 0.24 MPa
